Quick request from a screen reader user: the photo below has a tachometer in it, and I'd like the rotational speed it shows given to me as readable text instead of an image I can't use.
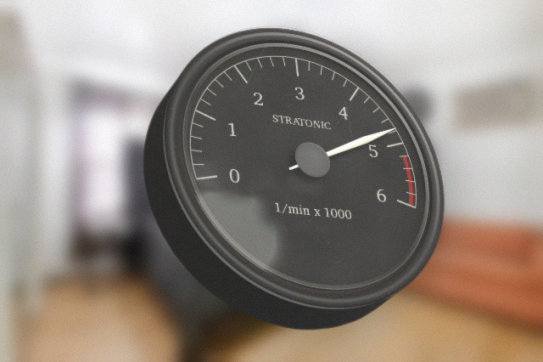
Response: 4800 rpm
